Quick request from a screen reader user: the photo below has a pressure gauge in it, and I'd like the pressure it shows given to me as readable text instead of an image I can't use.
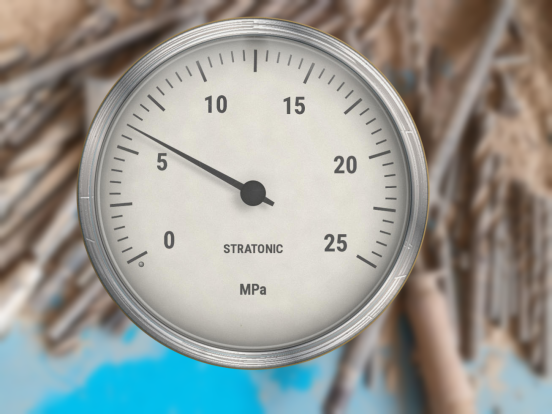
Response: 6 MPa
